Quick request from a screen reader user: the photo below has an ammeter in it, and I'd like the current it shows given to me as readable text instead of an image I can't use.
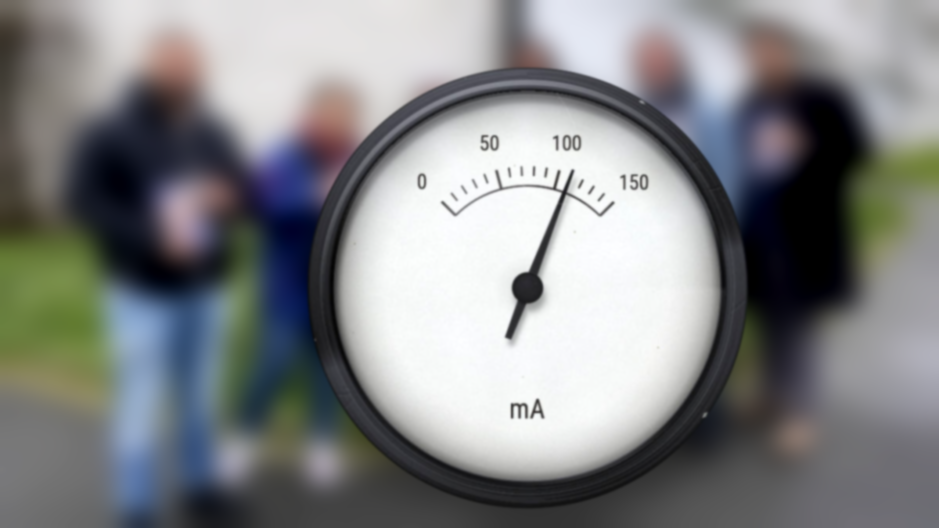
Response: 110 mA
